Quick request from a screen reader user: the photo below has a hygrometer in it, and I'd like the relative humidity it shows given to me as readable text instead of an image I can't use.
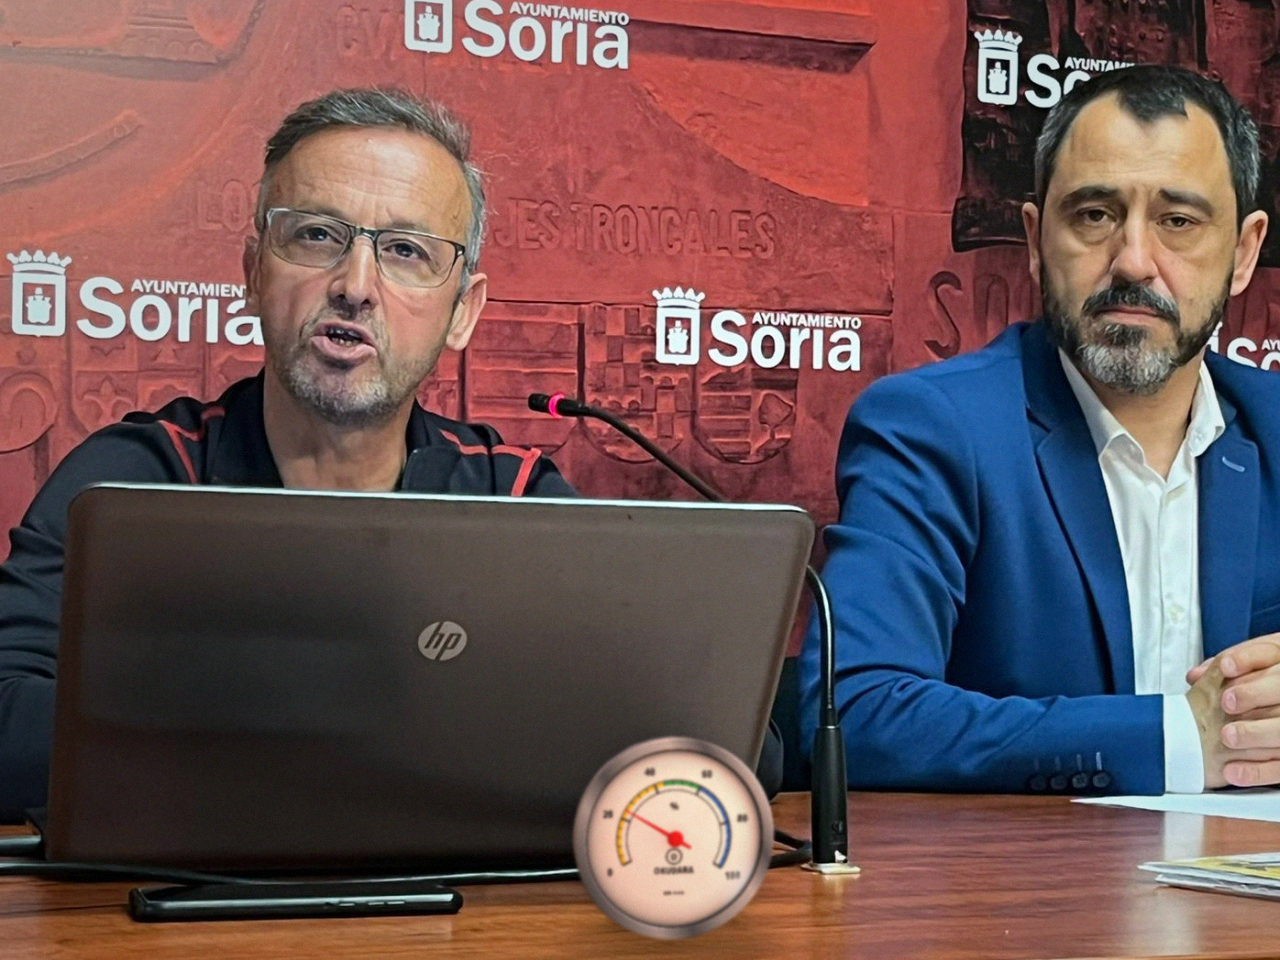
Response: 24 %
